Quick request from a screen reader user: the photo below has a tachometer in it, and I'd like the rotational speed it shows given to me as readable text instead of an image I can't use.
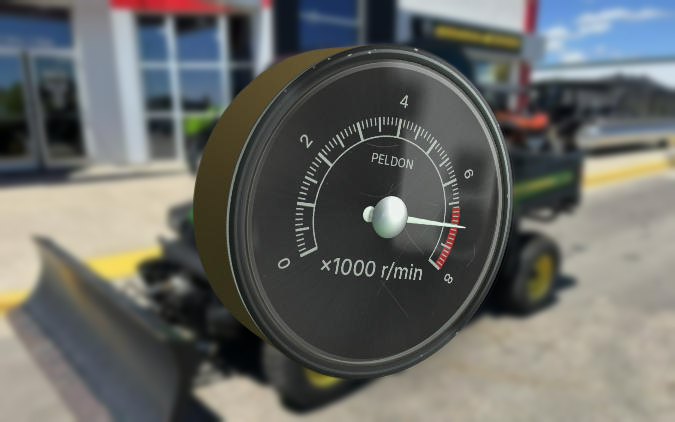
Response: 7000 rpm
